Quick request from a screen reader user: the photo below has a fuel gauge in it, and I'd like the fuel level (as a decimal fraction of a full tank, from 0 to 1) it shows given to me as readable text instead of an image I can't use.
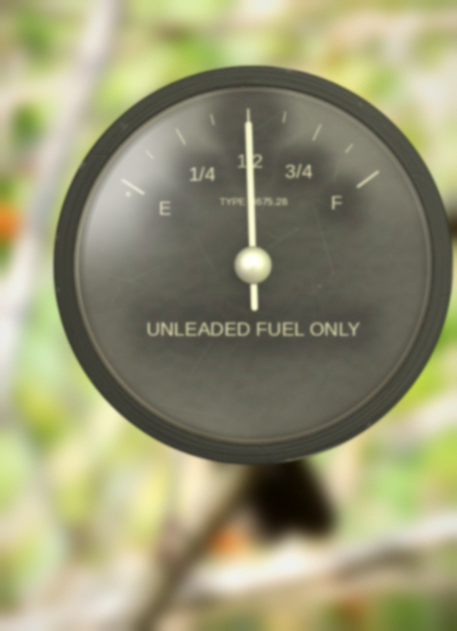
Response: 0.5
